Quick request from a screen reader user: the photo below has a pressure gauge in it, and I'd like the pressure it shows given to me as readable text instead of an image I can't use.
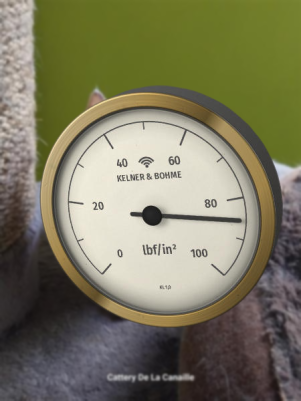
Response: 85 psi
